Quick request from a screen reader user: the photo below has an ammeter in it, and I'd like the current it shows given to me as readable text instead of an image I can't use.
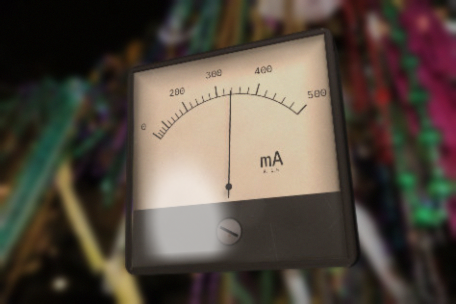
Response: 340 mA
